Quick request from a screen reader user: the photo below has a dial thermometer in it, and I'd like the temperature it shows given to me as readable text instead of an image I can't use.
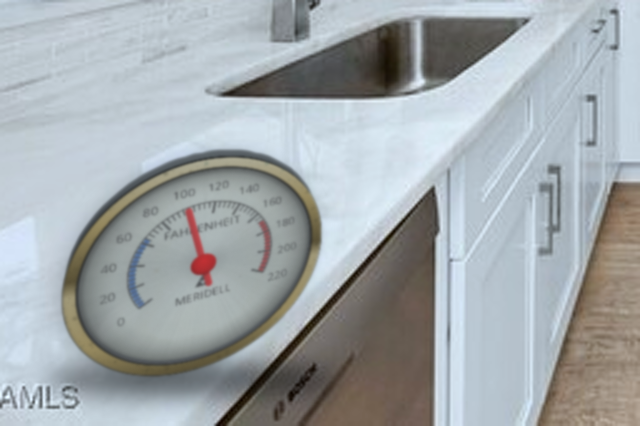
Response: 100 °F
